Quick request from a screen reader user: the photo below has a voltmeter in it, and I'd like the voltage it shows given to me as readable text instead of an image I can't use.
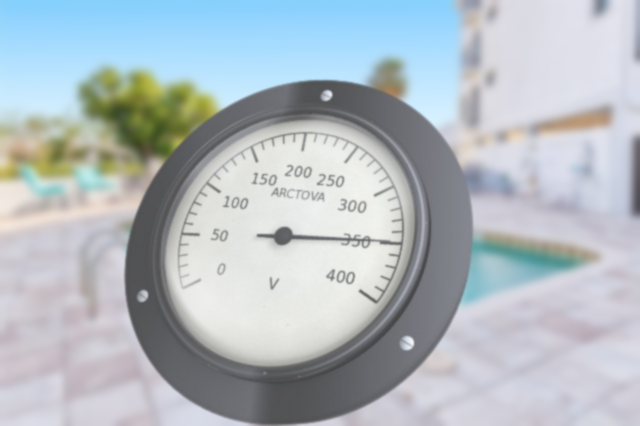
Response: 350 V
